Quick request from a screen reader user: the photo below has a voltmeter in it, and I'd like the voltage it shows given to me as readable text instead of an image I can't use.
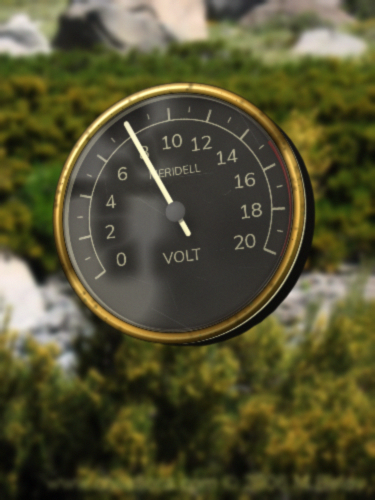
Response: 8 V
